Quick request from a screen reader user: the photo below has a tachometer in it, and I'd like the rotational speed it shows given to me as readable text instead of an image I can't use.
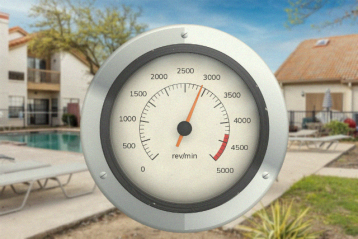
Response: 2900 rpm
